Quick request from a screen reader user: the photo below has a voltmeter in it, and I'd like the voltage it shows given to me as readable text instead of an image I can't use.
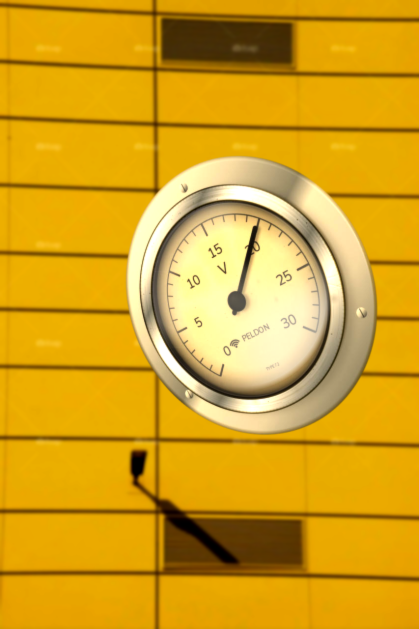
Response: 20 V
